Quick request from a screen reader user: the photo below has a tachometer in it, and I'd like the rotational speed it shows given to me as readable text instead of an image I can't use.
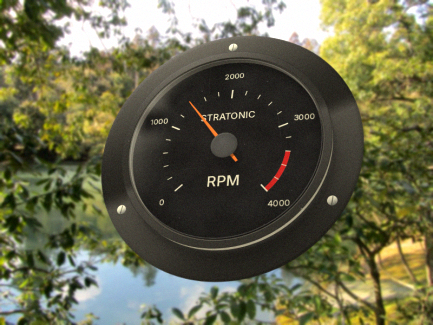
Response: 1400 rpm
